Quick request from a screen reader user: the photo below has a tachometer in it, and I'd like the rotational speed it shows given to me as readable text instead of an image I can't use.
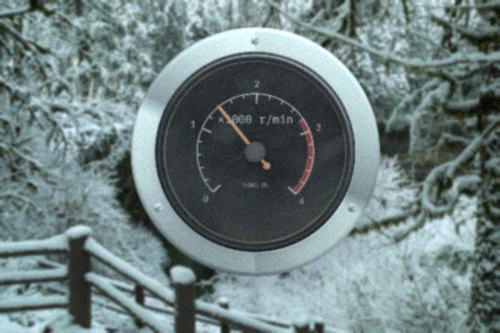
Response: 1400 rpm
